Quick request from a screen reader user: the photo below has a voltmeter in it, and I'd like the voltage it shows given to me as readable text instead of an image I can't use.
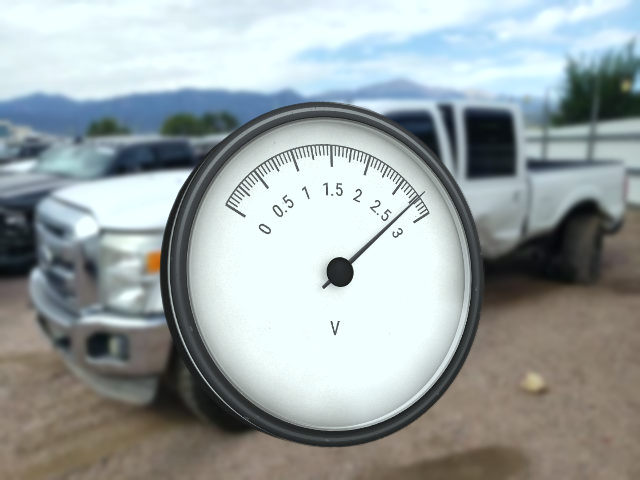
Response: 2.75 V
